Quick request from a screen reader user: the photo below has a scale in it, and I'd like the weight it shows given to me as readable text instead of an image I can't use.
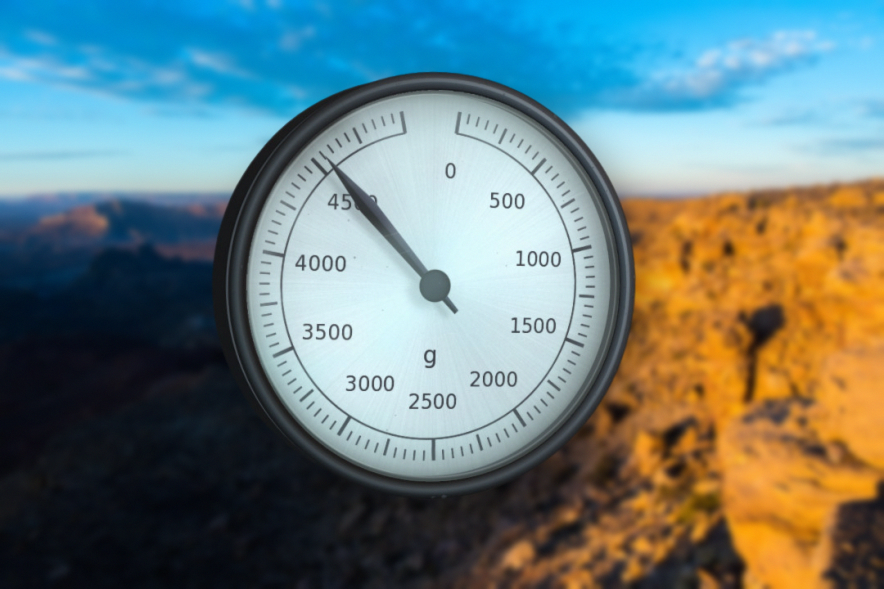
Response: 4550 g
